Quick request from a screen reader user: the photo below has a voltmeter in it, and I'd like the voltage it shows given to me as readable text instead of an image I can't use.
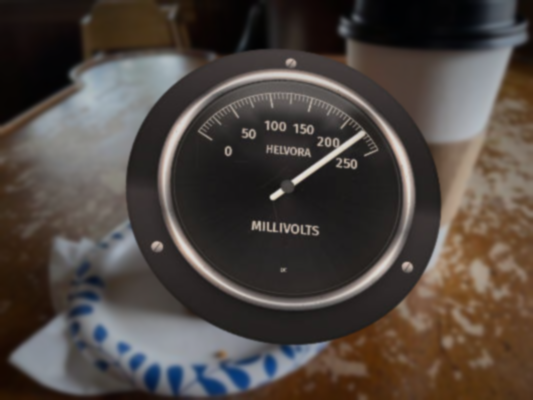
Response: 225 mV
